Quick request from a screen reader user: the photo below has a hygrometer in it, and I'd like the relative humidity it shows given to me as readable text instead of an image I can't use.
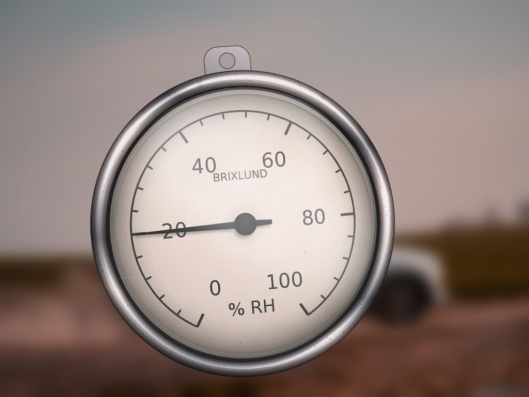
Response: 20 %
